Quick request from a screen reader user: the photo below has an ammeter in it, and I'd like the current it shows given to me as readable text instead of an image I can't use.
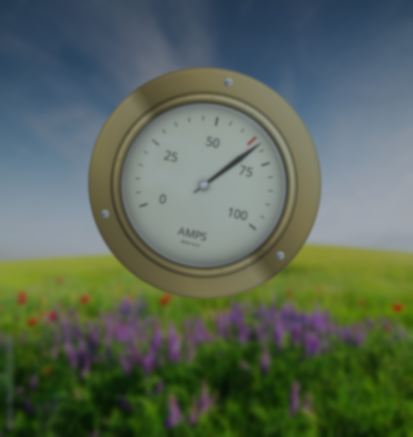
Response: 67.5 A
